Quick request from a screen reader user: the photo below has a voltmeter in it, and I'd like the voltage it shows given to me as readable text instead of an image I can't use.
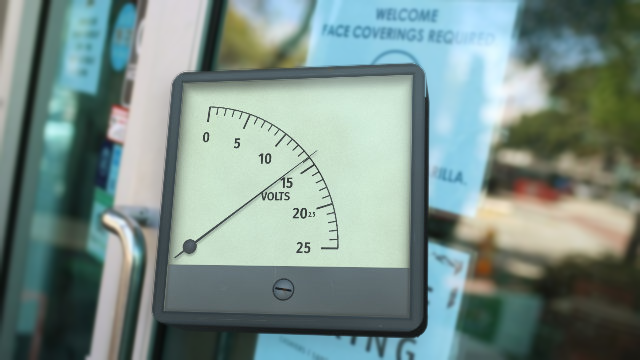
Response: 14 V
